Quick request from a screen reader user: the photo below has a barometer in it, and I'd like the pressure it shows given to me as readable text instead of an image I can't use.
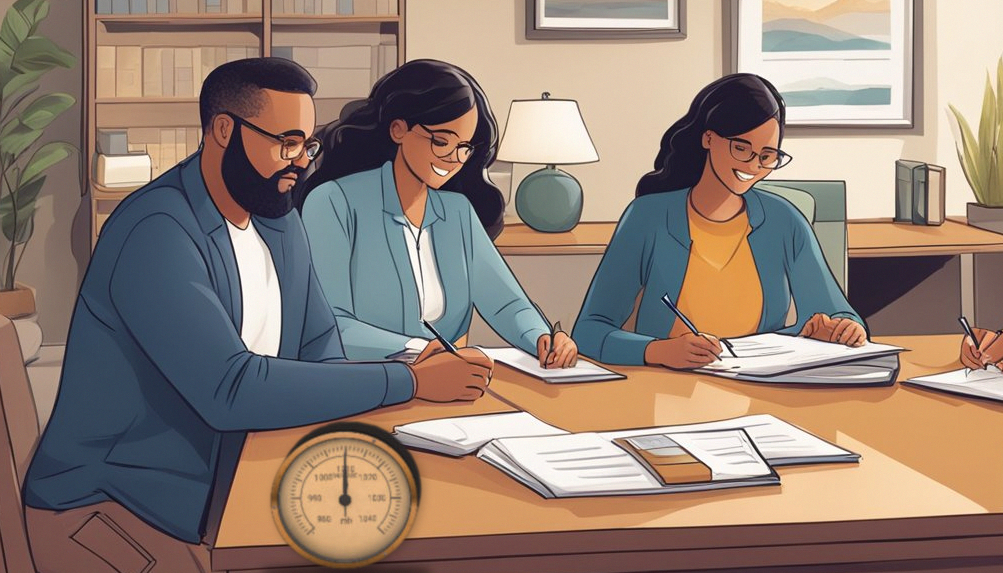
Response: 1010 mbar
